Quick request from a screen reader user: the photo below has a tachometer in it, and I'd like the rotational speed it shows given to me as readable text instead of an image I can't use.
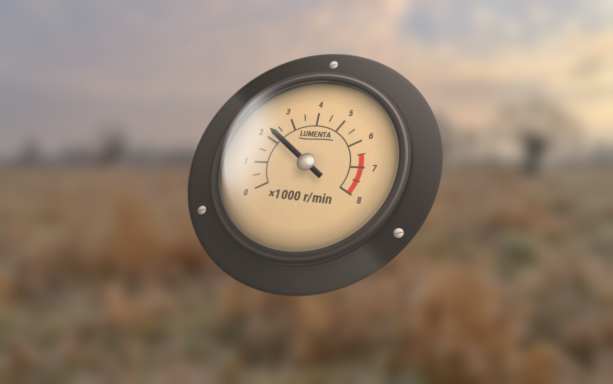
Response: 2250 rpm
